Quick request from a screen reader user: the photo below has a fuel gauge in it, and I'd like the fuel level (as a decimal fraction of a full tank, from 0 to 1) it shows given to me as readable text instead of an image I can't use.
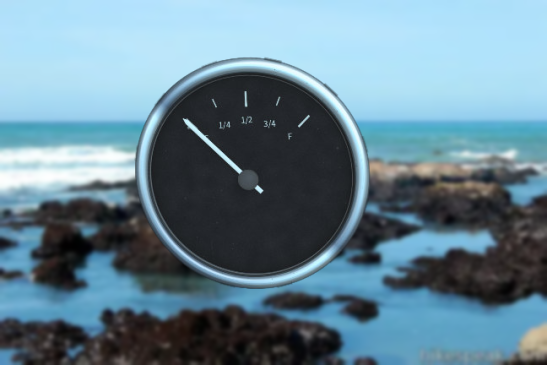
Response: 0
